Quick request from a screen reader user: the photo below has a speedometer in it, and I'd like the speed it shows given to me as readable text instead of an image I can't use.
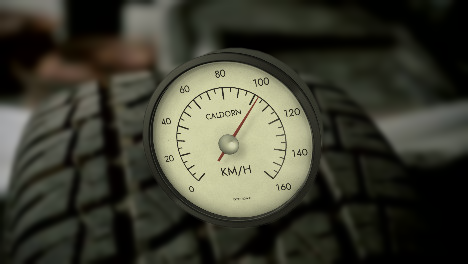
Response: 102.5 km/h
